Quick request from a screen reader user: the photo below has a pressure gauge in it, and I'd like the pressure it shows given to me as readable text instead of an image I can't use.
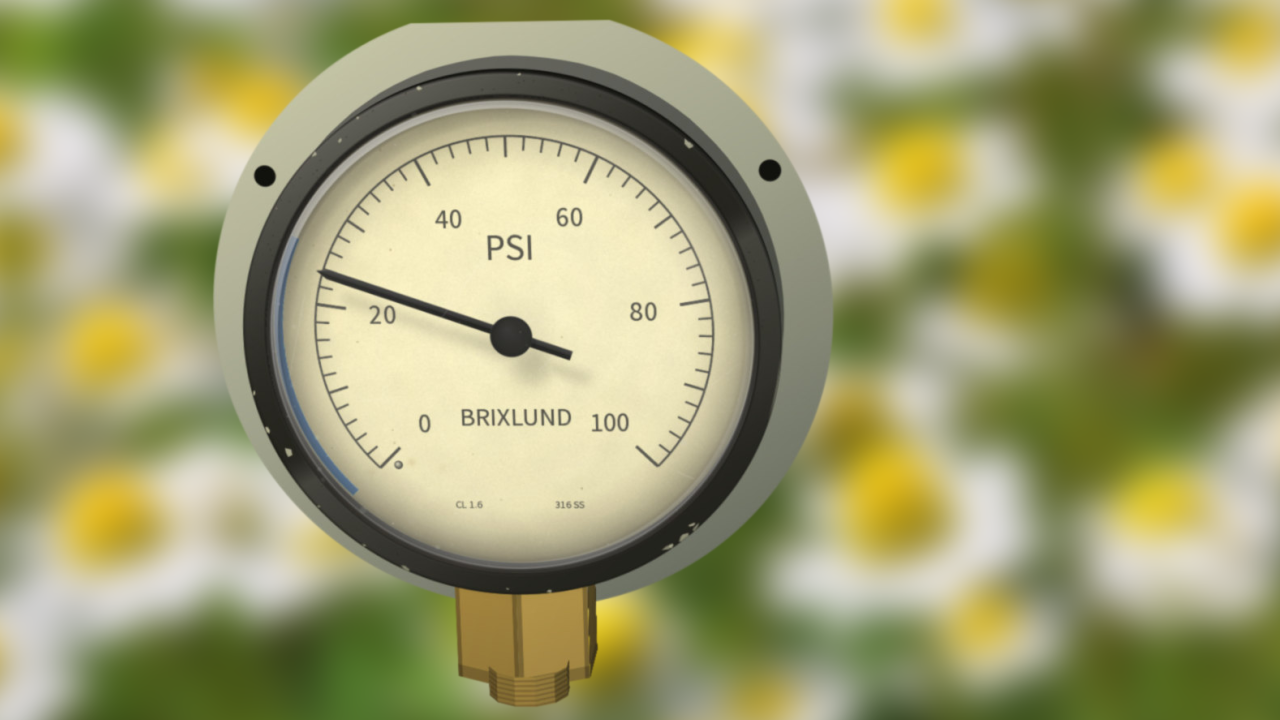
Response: 24 psi
